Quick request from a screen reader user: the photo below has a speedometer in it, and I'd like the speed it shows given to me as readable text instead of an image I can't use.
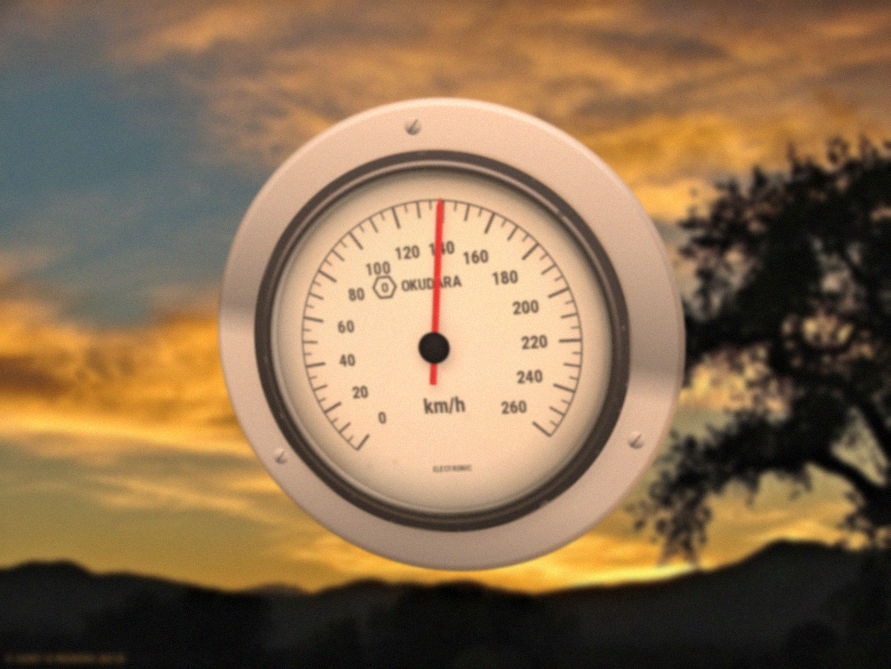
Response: 140 km/h
